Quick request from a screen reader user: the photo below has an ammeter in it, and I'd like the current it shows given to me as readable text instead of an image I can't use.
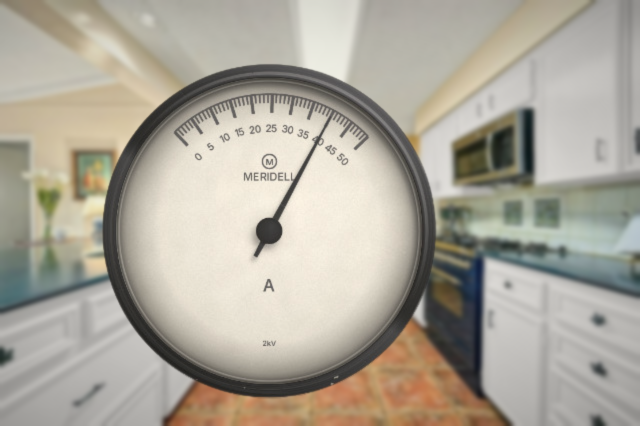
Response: 40 A
